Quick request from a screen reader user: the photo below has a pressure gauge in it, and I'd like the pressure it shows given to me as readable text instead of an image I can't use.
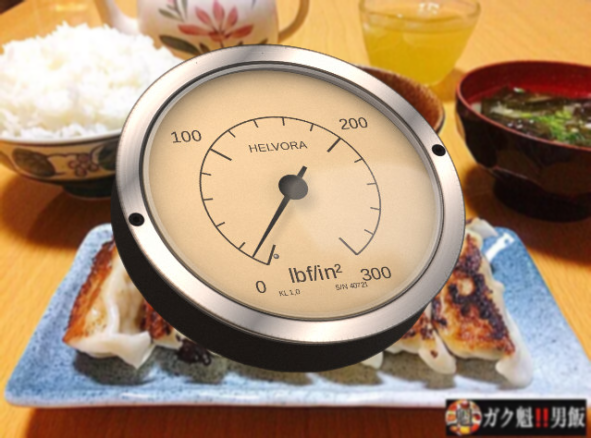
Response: 10 psi
